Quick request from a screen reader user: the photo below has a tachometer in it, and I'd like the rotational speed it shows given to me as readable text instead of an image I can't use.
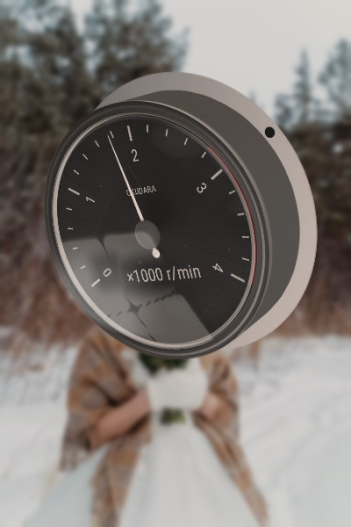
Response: 1800 rpm
